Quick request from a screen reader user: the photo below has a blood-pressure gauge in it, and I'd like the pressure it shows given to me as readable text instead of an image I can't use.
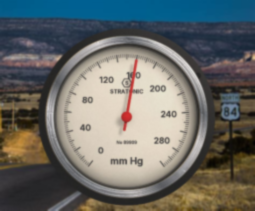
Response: 160 mmHg
